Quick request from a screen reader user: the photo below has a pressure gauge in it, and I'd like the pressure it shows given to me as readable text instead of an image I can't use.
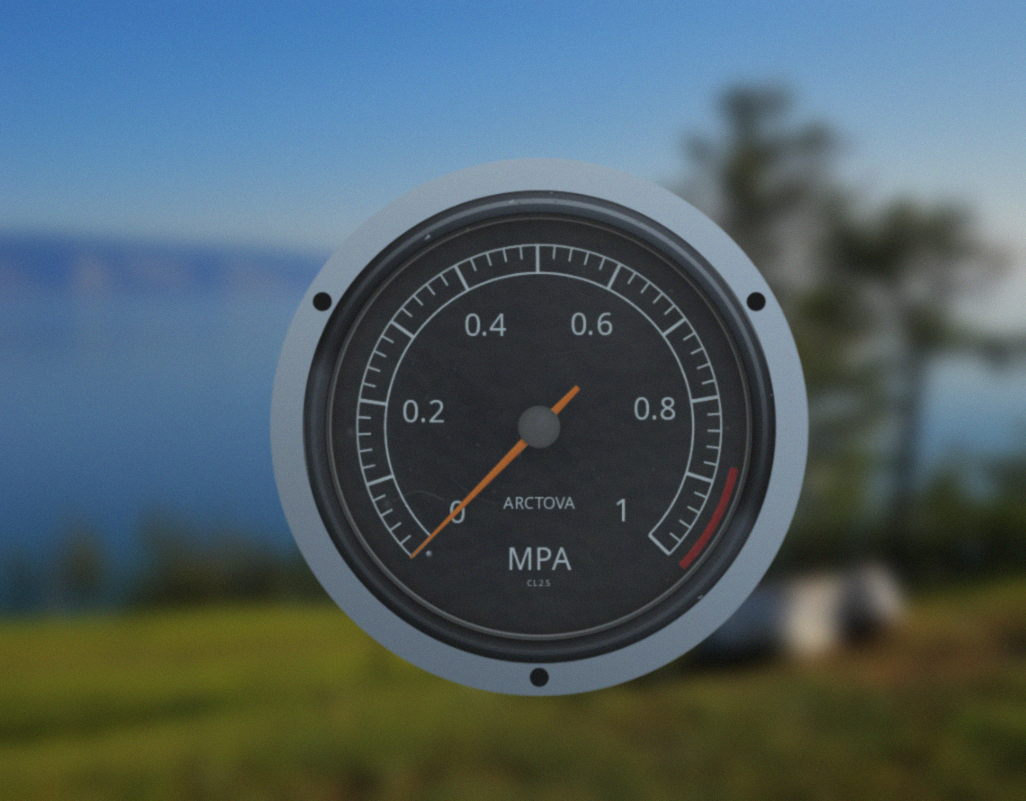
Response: 0 MPa
